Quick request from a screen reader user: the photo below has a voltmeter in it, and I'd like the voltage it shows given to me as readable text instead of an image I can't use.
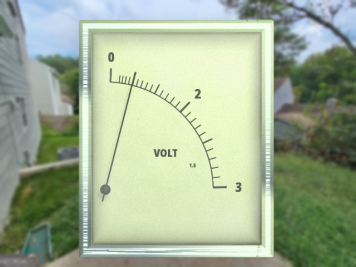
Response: 1 V
